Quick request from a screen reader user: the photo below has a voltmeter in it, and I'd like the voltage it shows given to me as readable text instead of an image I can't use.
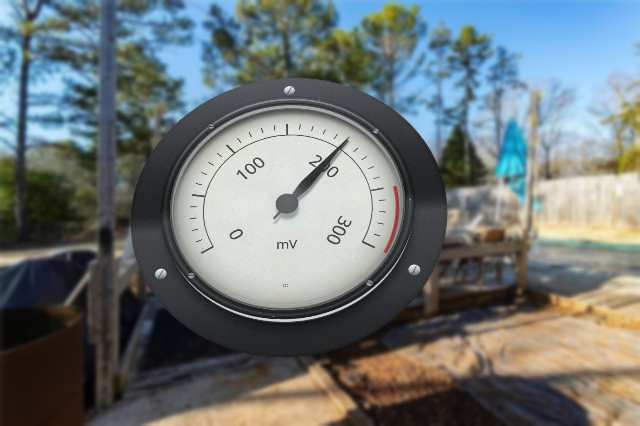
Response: 200 mV
